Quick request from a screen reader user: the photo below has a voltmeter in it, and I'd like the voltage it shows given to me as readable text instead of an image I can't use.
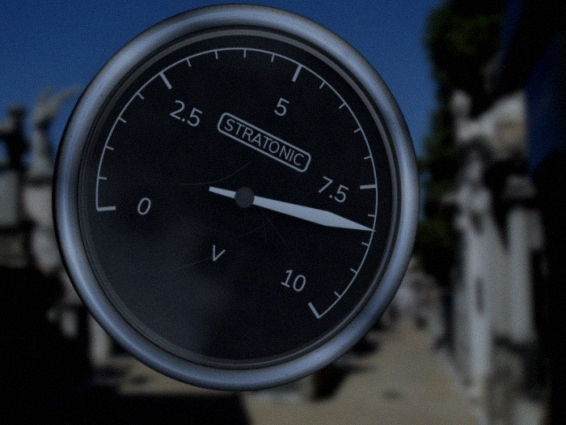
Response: 8.25 V
